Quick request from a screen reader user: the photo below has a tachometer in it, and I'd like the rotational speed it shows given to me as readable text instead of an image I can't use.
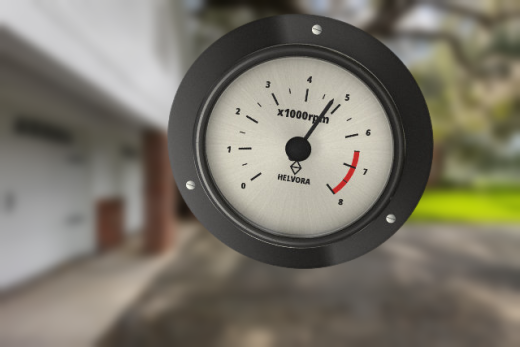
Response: 4750 rpm
